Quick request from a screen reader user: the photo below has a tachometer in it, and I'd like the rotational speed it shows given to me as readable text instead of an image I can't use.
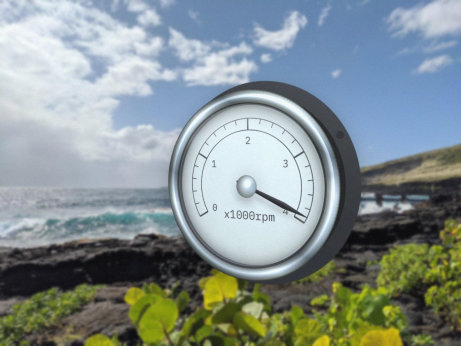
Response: 3900 rpm
